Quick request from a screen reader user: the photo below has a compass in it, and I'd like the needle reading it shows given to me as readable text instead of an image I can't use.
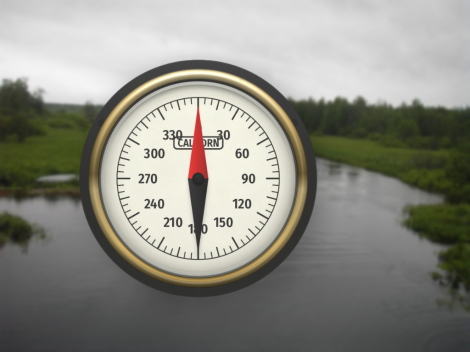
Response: 0 °
